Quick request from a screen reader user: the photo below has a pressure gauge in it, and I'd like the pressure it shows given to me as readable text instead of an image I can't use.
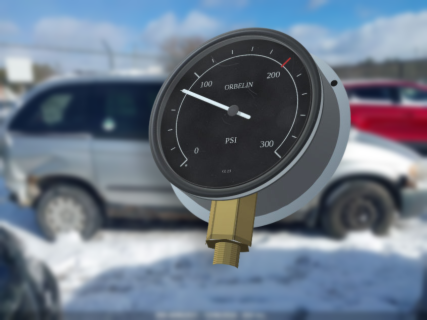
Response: 80 psi
